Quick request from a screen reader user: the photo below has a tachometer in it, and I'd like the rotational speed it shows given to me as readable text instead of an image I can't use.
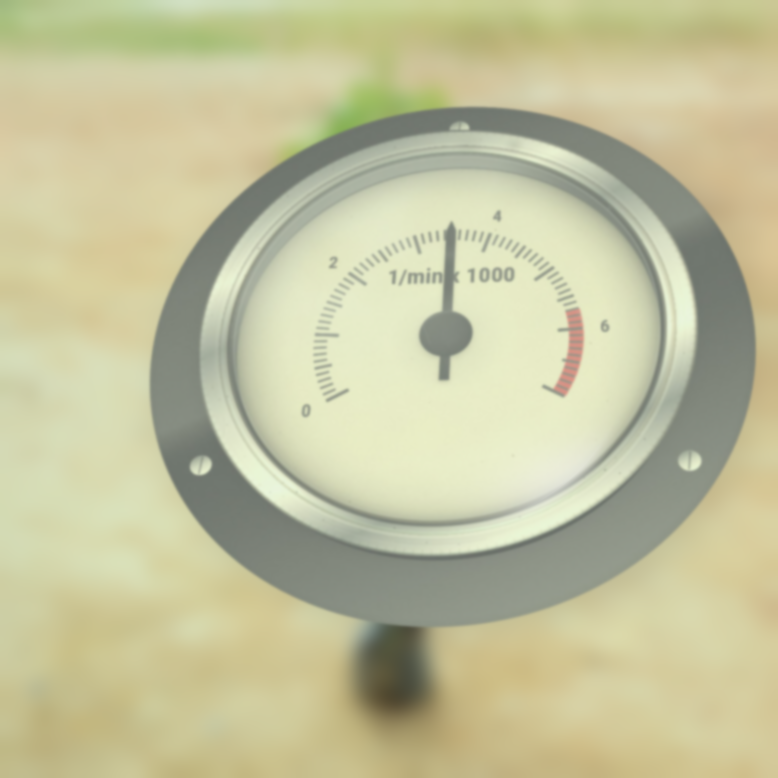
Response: 3500 rpm
